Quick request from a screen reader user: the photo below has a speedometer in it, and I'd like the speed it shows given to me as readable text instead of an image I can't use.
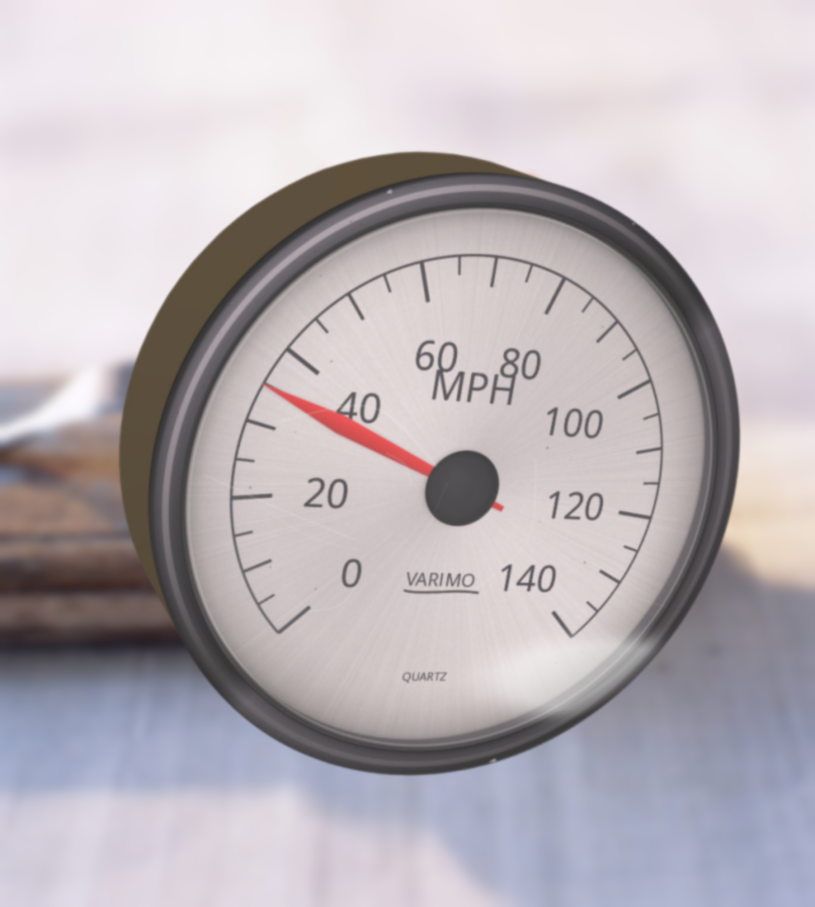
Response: 35 mph
